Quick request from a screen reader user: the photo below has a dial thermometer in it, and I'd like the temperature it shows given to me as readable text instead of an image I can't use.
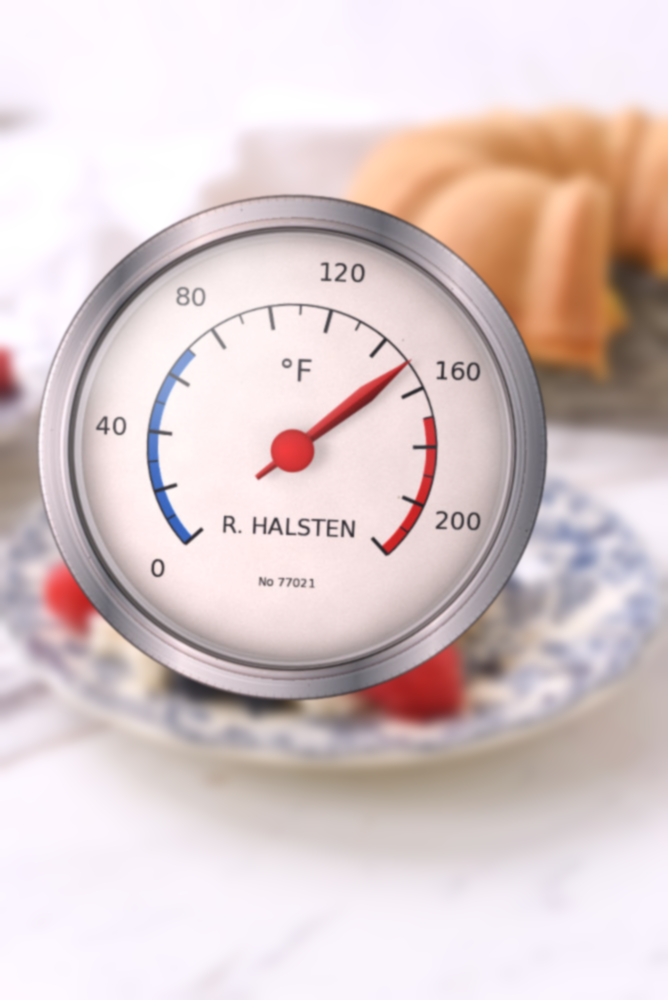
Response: 150 °F
